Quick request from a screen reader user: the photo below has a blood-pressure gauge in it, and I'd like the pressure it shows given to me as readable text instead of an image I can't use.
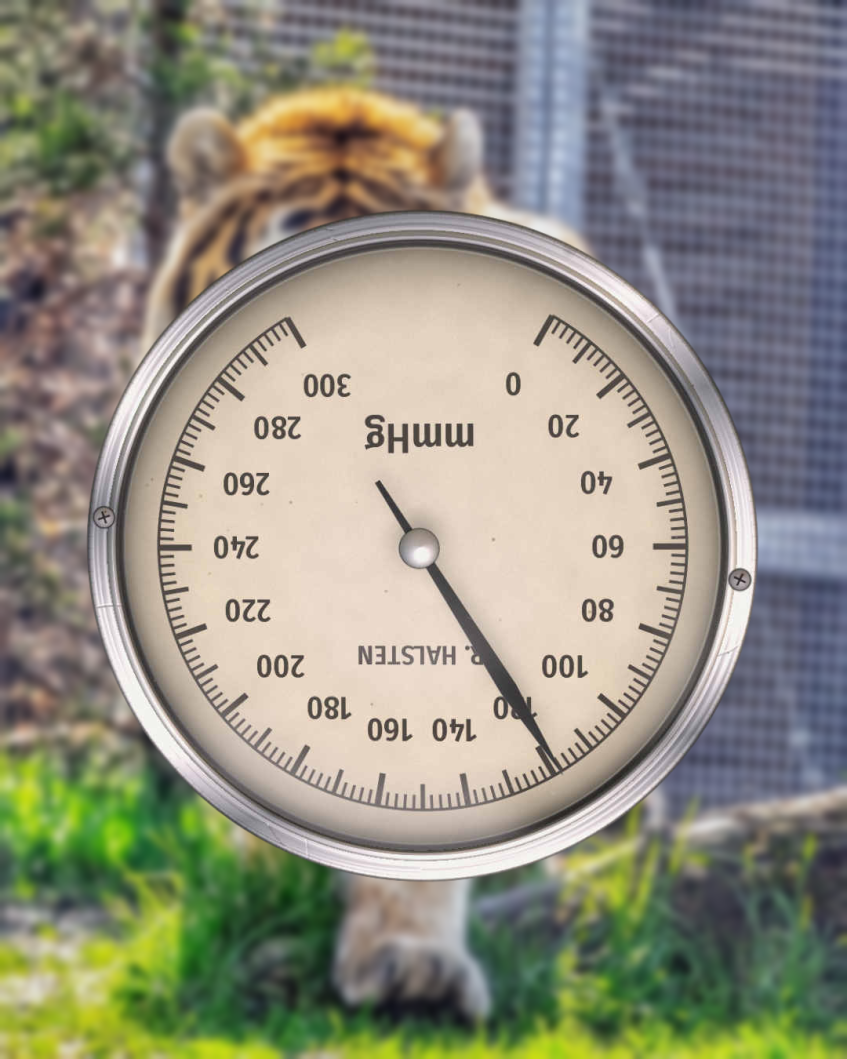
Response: 118 mmHg
